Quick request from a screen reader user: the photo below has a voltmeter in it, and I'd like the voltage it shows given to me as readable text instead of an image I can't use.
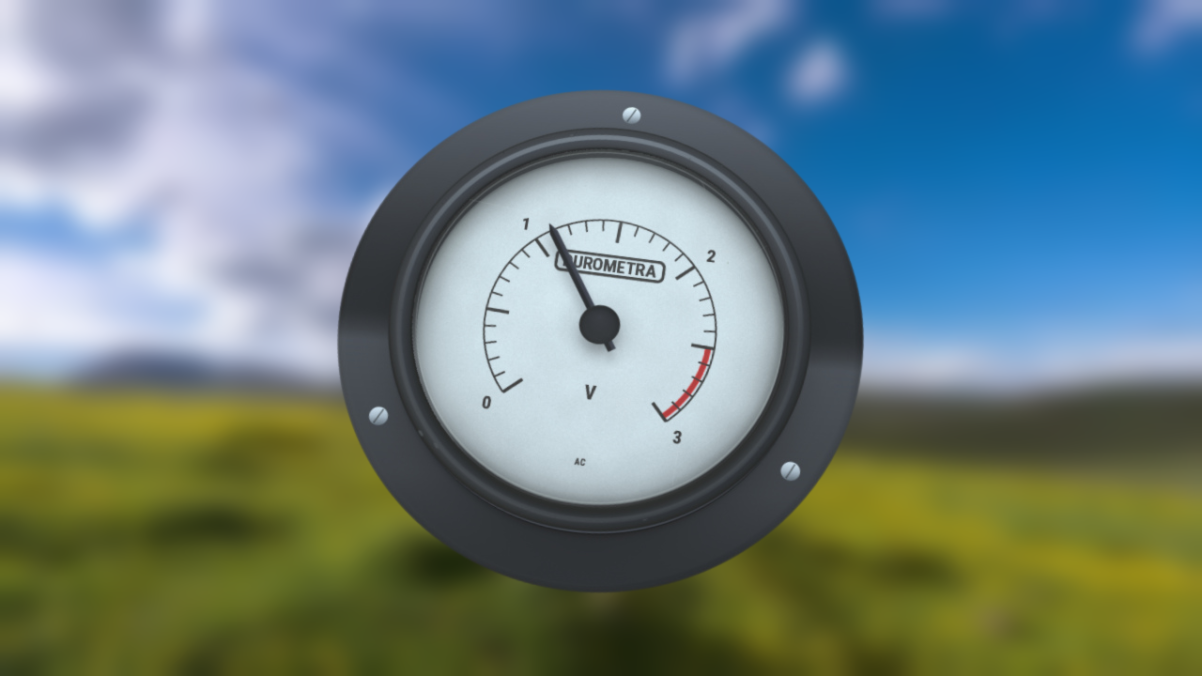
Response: 1.1 V
